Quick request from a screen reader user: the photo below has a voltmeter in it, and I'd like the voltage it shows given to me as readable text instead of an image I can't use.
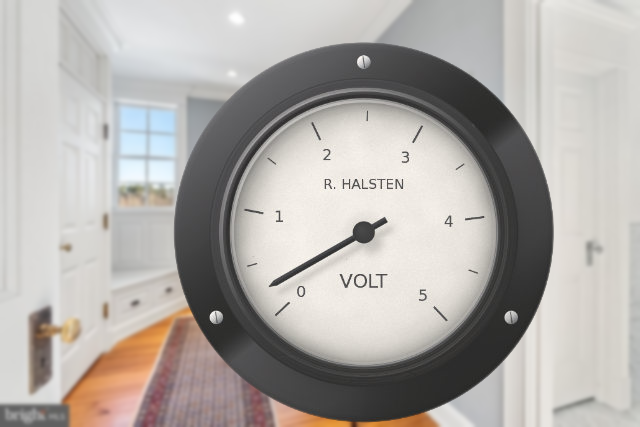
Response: 0.25 V
